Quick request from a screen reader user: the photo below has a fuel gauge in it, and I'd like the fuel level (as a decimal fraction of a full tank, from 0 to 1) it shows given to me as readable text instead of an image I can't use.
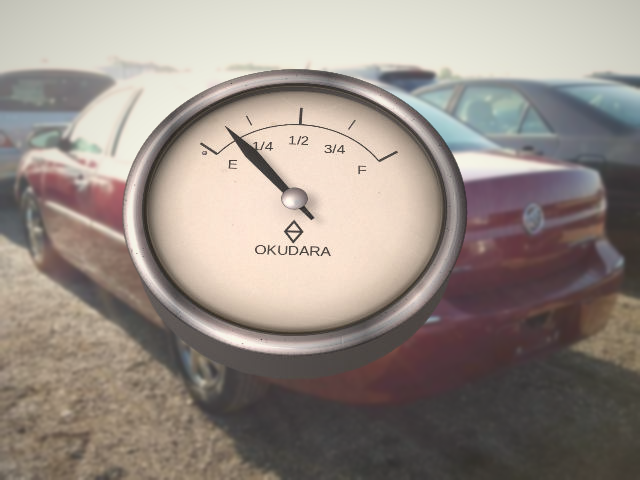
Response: 0.125
